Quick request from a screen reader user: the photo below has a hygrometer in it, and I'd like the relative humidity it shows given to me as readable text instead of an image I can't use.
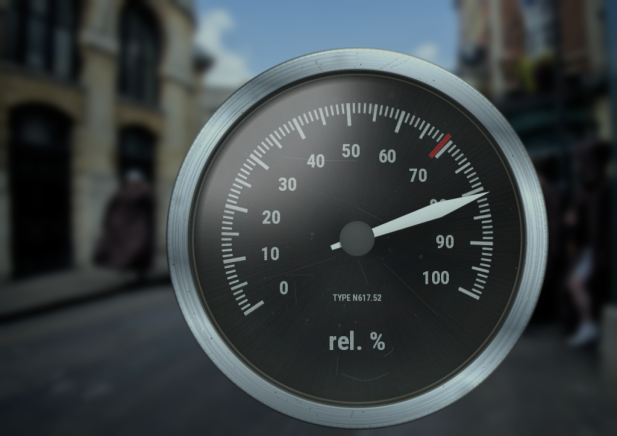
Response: 81 %
